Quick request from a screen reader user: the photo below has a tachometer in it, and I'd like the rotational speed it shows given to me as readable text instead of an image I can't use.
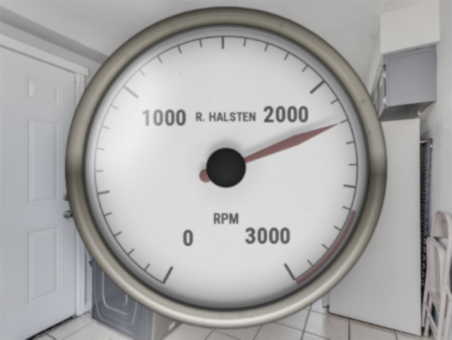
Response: 2200 rpm
